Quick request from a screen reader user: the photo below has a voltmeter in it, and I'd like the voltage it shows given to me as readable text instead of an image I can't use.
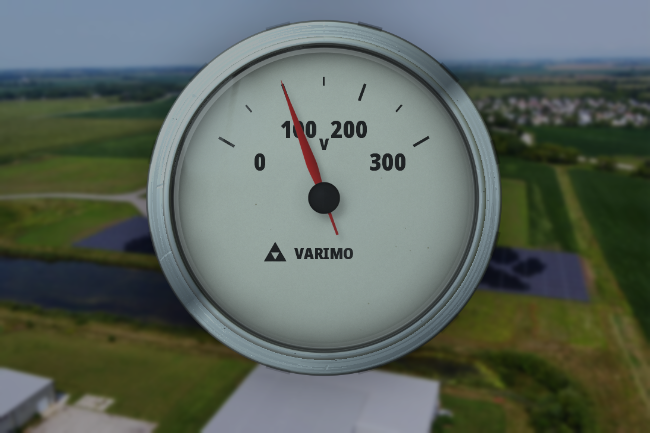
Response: 100 V
